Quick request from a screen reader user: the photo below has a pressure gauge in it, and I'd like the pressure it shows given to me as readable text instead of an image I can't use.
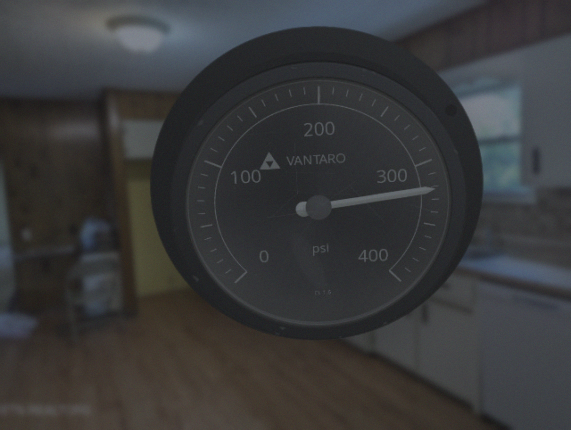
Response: 320 psi
